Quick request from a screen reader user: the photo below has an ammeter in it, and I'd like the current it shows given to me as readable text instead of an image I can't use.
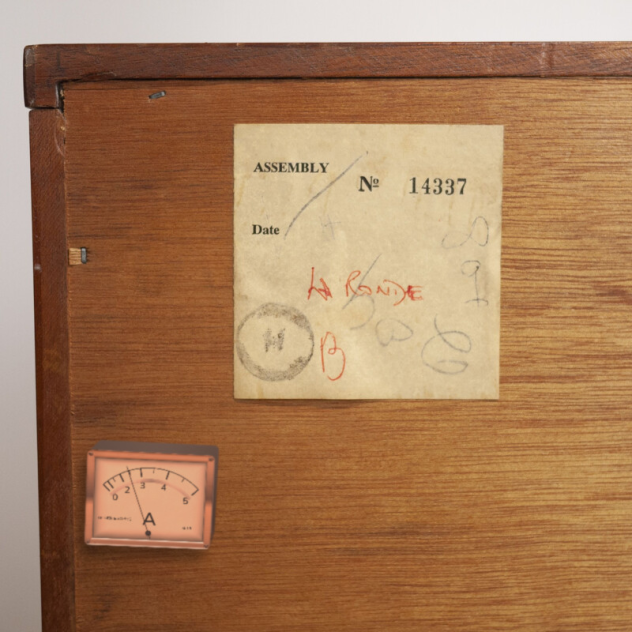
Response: 2.5 A
